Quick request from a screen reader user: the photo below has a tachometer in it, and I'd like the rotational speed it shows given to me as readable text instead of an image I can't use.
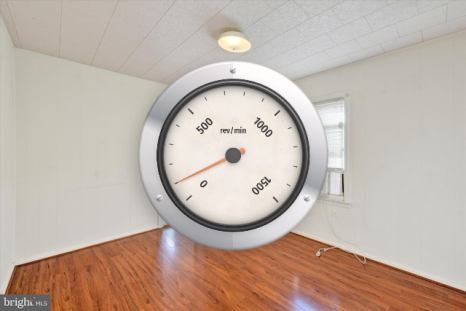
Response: 100 rpm
